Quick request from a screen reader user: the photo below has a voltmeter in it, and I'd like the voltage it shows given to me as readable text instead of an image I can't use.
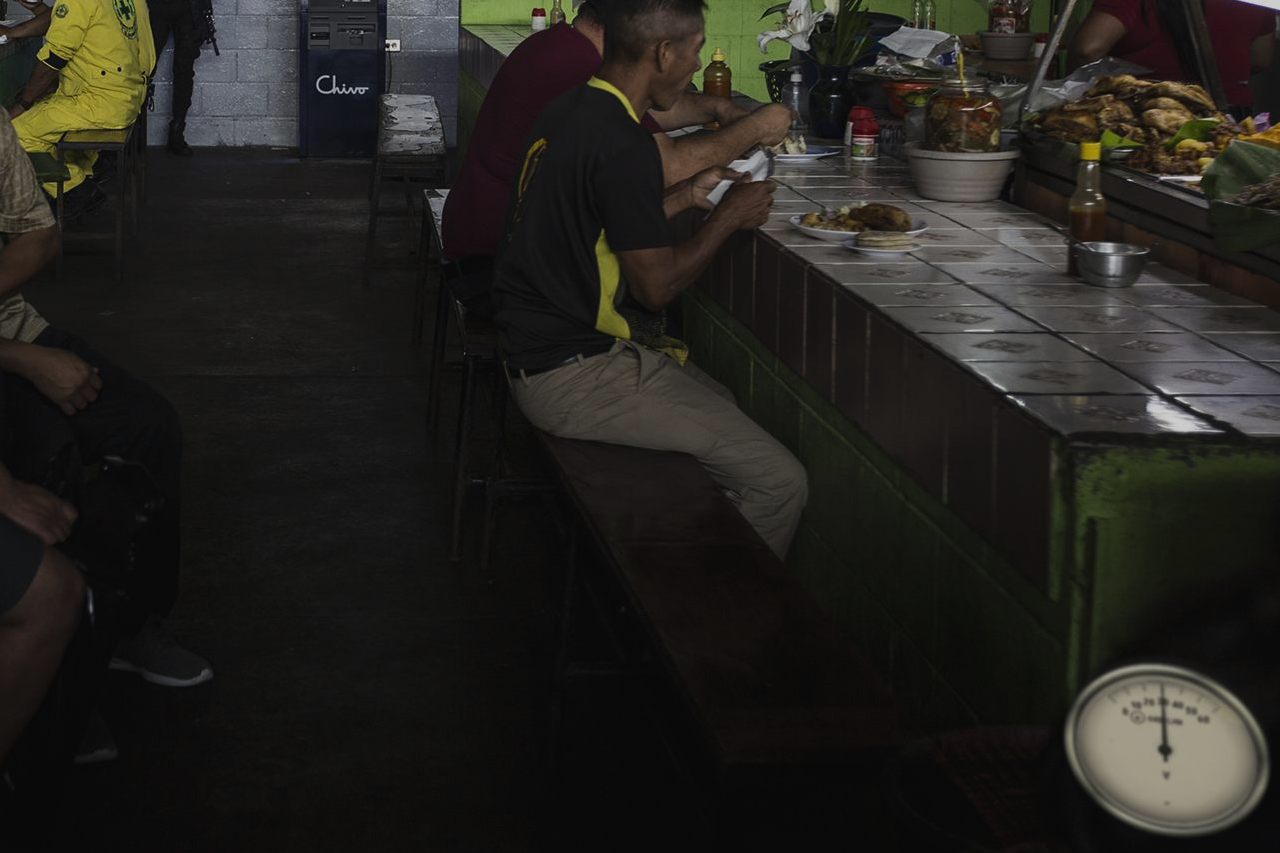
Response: 30 V
